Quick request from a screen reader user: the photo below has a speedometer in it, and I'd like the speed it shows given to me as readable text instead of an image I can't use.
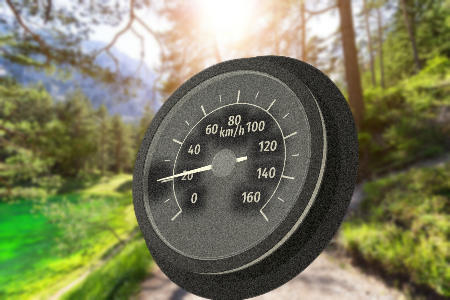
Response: 20 km/h
